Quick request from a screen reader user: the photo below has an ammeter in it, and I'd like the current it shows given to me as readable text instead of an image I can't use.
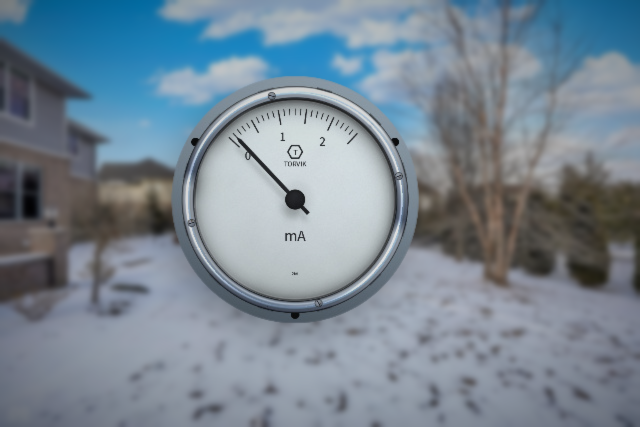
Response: 0.1 mA
